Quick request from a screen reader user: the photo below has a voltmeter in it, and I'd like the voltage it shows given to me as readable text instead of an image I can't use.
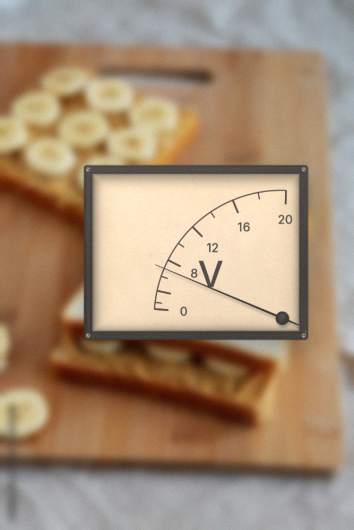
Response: 7 V
